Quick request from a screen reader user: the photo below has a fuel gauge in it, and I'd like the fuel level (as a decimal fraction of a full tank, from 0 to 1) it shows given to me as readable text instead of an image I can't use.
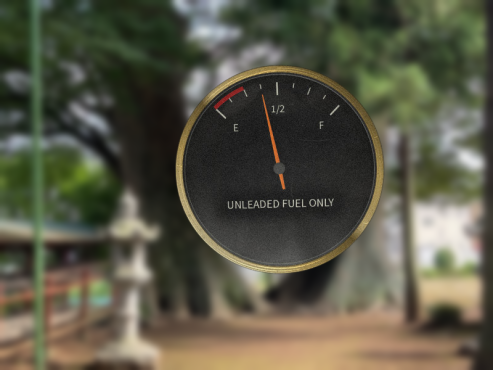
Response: 0.375
